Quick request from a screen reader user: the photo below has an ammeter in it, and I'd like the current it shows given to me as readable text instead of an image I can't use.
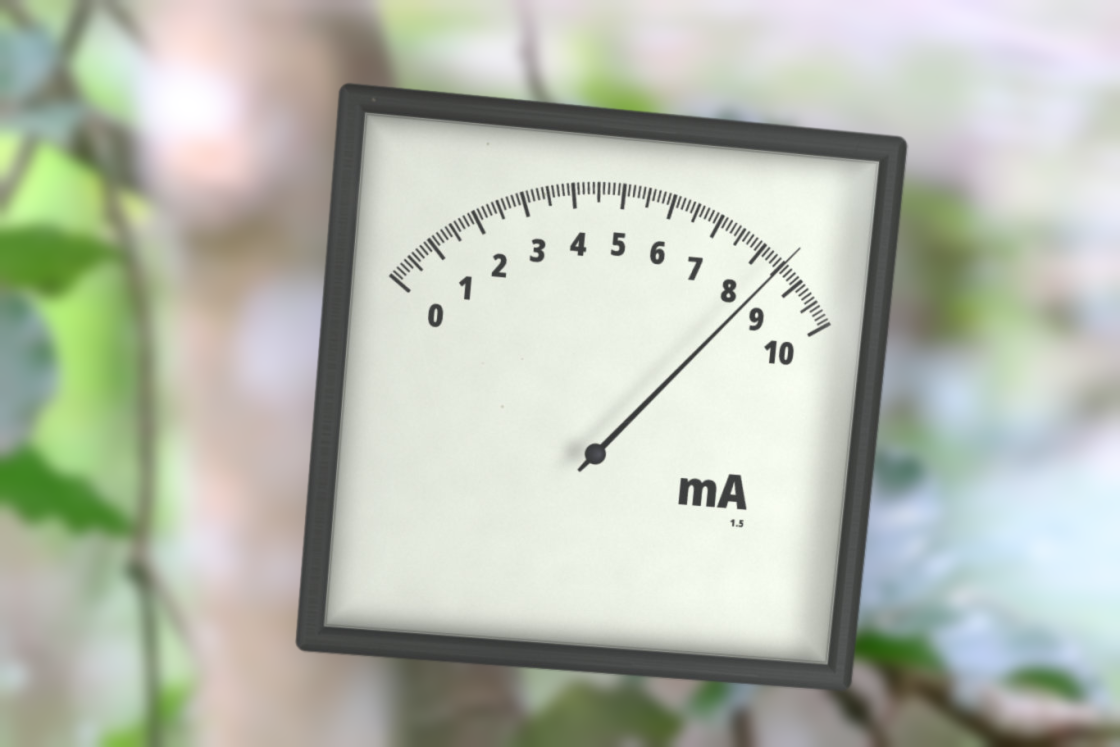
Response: 8.5 mA
